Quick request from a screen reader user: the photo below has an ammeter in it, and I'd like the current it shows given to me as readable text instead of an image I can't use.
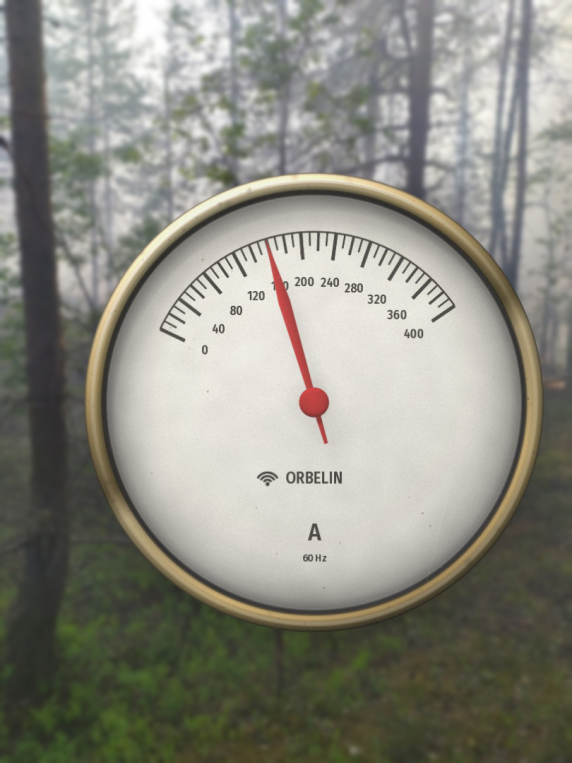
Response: 160 A
